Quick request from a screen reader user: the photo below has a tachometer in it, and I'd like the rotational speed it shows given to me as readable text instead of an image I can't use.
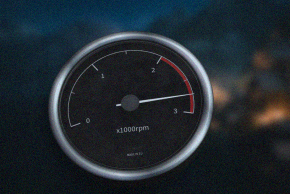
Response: 2750 rpm
